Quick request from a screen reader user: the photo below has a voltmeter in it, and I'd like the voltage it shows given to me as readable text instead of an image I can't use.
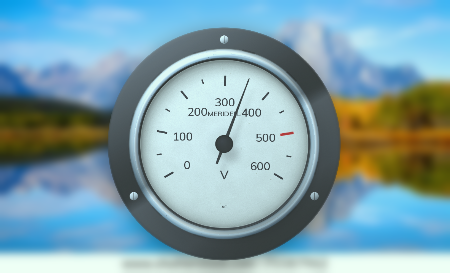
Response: 350 V
